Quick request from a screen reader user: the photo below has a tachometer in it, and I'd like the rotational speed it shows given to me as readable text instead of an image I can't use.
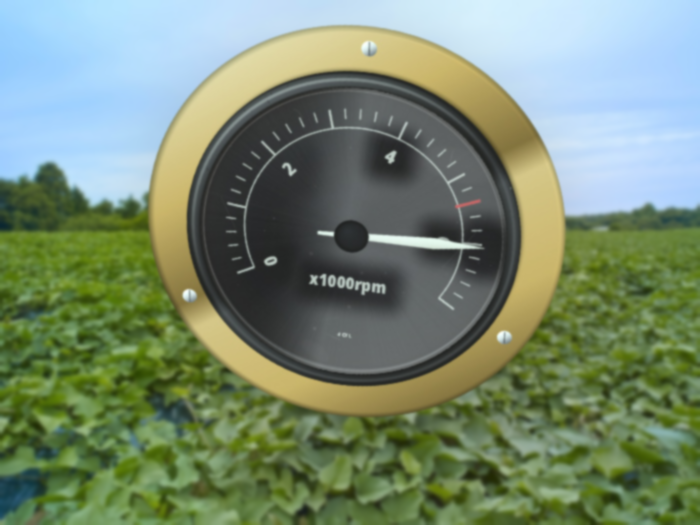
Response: 6000 rpm
